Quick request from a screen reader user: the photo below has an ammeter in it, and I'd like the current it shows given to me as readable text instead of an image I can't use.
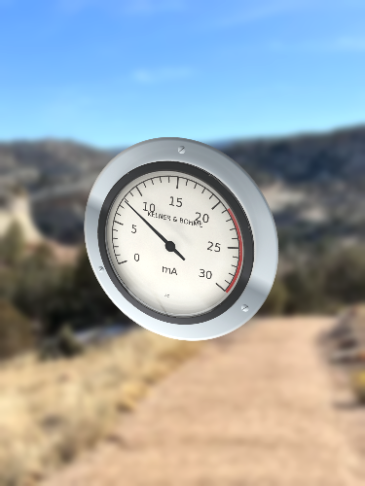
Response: 8 mA
